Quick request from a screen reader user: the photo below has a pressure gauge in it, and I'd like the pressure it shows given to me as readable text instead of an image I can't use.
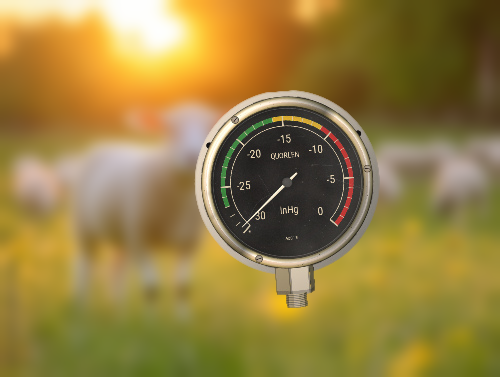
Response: -29.5 inHg
